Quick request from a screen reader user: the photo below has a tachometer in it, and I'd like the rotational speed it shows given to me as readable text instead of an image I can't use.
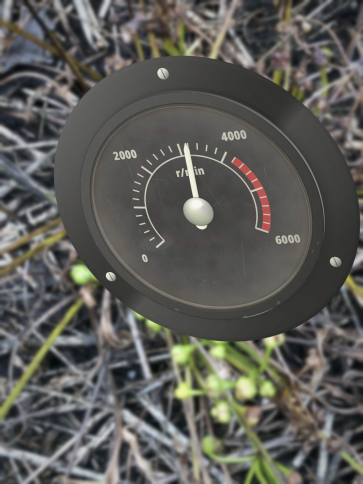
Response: 3200 rpm
